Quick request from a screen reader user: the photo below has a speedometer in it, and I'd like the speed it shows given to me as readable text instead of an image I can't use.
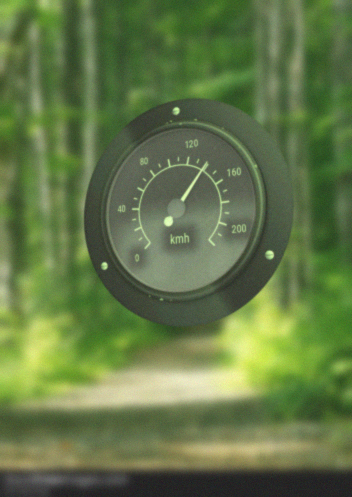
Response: 140 km/h
